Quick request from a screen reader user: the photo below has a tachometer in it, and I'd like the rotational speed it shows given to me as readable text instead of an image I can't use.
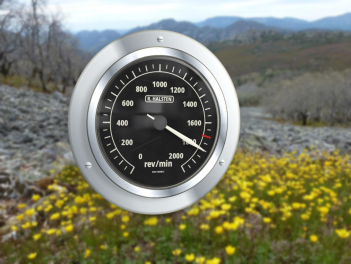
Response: 1800 rpm
